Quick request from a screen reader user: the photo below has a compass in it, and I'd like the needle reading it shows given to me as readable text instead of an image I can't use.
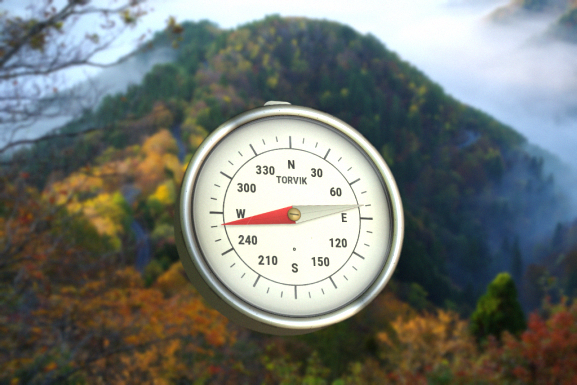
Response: 260 °
